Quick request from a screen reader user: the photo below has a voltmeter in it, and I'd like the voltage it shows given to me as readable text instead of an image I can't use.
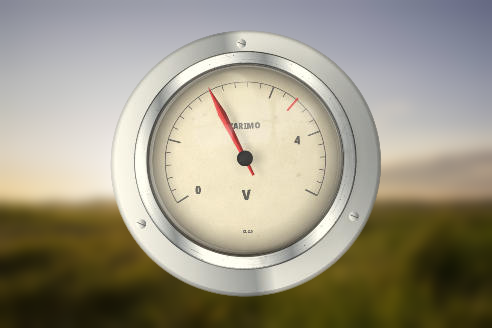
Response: 2 V
